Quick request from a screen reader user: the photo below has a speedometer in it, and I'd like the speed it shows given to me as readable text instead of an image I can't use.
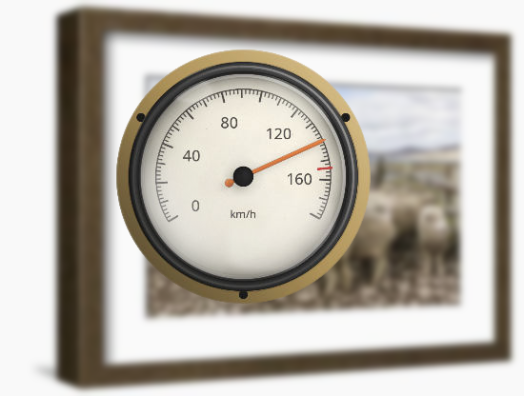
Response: 140 km/h
